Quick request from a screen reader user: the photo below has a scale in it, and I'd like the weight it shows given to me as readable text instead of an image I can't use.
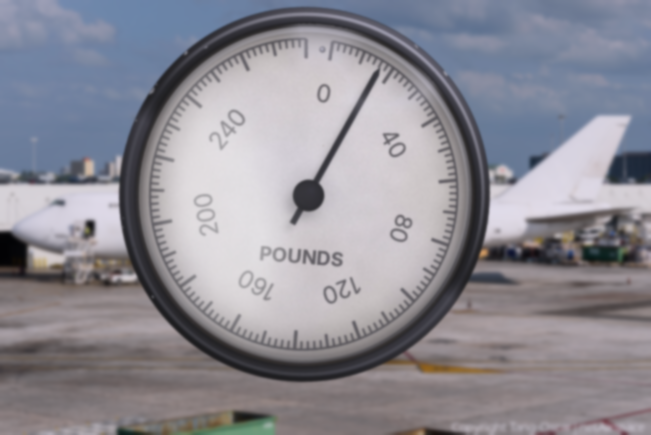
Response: 16 lb
